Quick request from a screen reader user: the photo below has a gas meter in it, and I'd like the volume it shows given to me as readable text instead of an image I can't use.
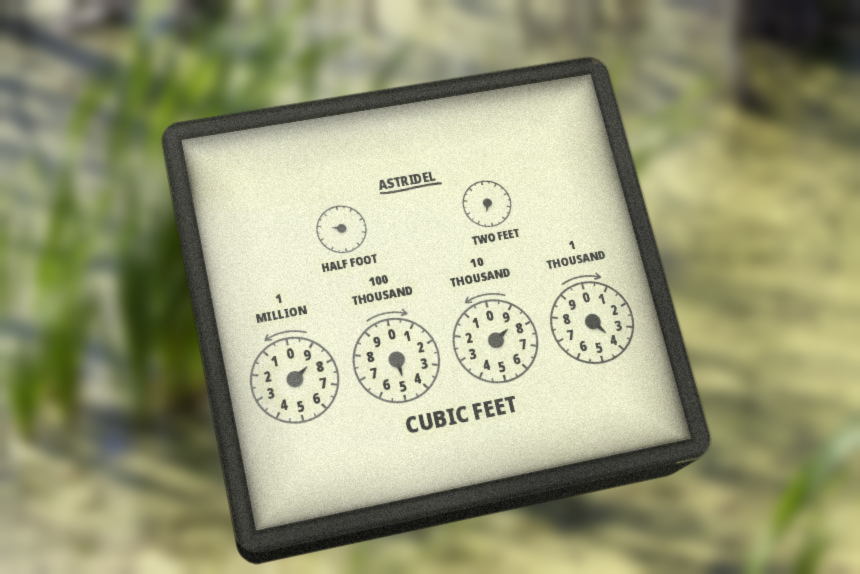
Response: 848400 ft³
